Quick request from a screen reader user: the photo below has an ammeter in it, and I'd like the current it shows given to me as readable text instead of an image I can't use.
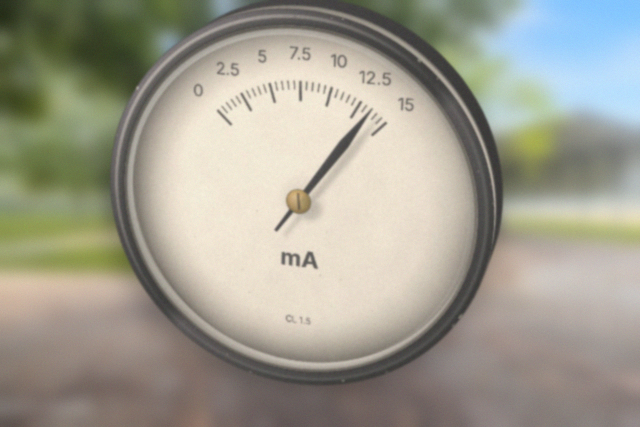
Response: 13.5 mA
